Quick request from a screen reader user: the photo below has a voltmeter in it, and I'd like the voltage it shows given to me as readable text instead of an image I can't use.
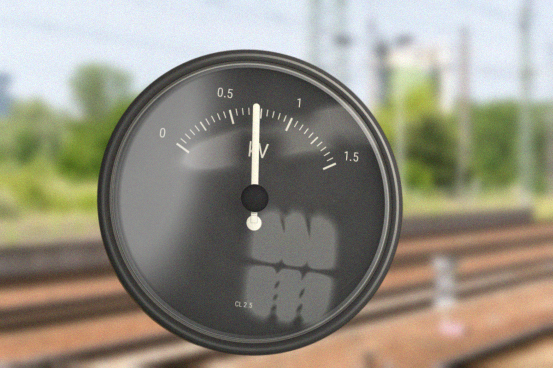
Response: 0.7 kV
